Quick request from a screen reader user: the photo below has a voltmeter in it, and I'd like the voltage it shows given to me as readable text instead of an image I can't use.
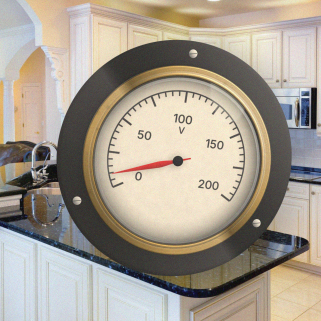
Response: 10 V
